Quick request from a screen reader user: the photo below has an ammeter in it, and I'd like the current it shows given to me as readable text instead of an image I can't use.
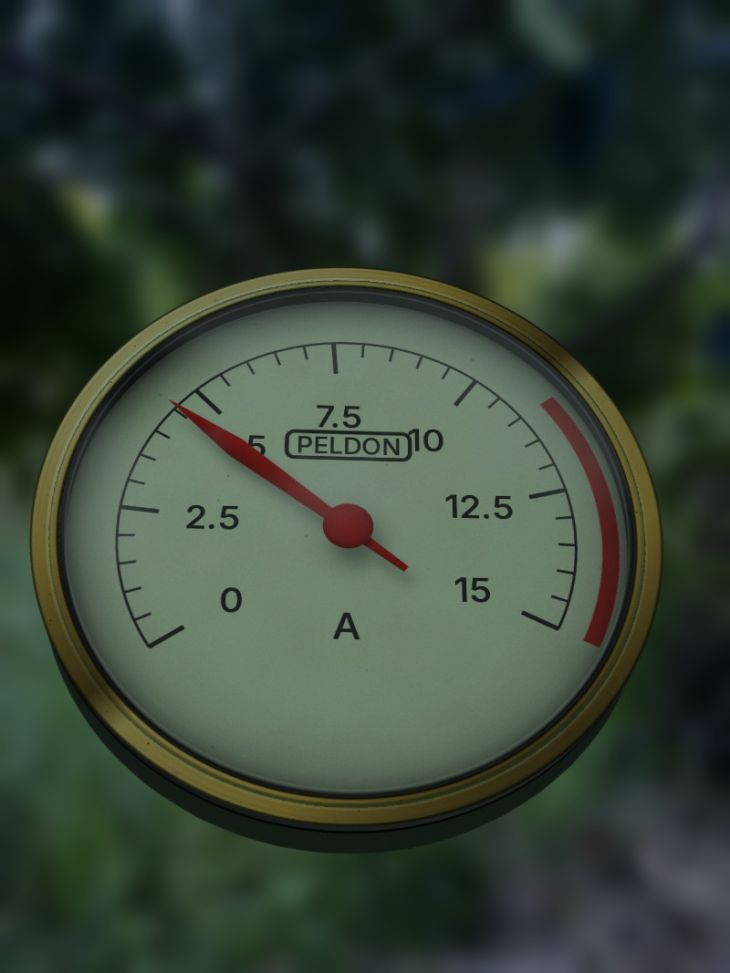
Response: 4.5 A
